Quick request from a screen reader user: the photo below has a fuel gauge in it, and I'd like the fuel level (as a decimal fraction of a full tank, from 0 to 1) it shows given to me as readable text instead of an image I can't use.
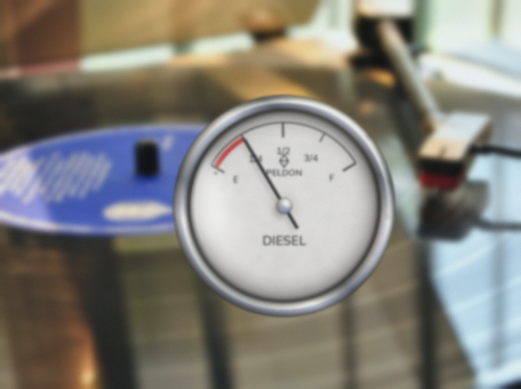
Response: 0.25
